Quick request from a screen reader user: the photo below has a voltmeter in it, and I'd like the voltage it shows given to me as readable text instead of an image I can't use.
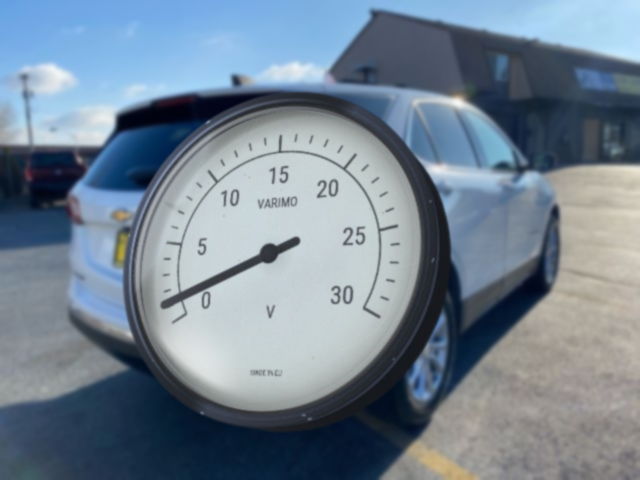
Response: 1 V
